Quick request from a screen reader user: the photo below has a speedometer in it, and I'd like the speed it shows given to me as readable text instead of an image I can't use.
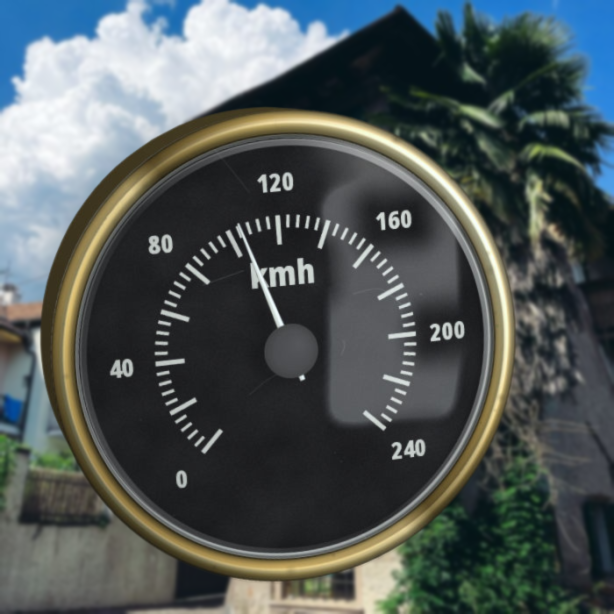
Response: 104 km/h
